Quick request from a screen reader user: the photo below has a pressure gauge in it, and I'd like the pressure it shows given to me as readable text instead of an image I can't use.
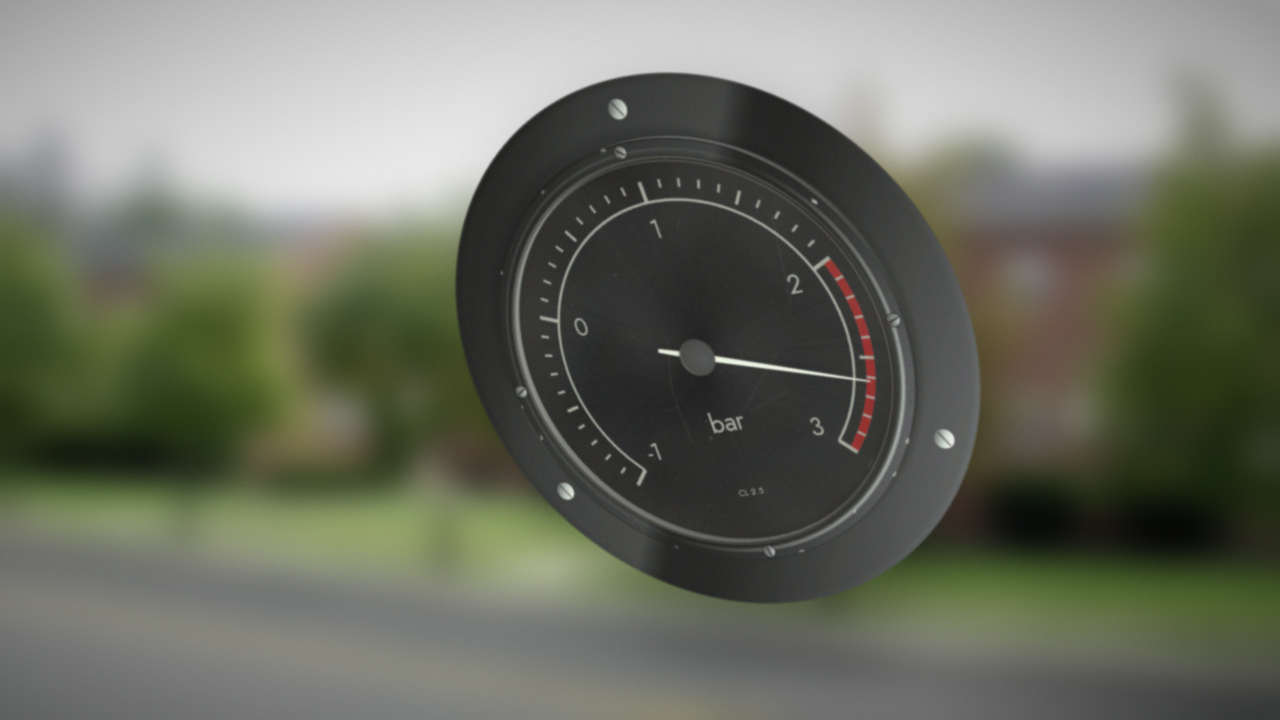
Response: 2.6 bar
